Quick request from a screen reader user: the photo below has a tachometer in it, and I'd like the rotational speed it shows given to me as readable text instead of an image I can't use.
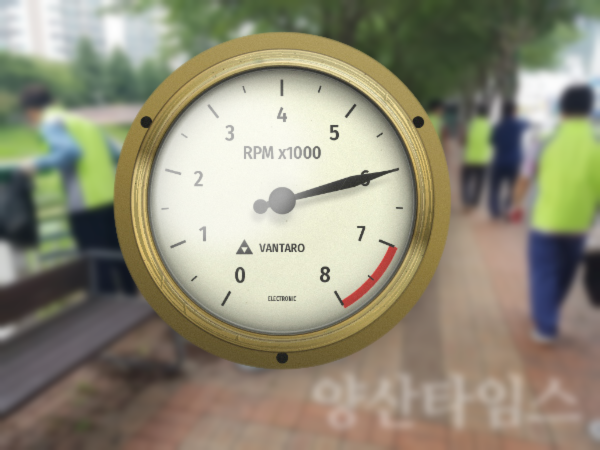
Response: 6000 rpm
